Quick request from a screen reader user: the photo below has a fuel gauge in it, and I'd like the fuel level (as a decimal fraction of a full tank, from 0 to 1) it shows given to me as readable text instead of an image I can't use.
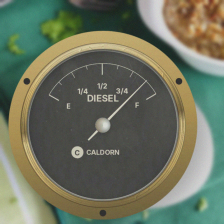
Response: 0.875
